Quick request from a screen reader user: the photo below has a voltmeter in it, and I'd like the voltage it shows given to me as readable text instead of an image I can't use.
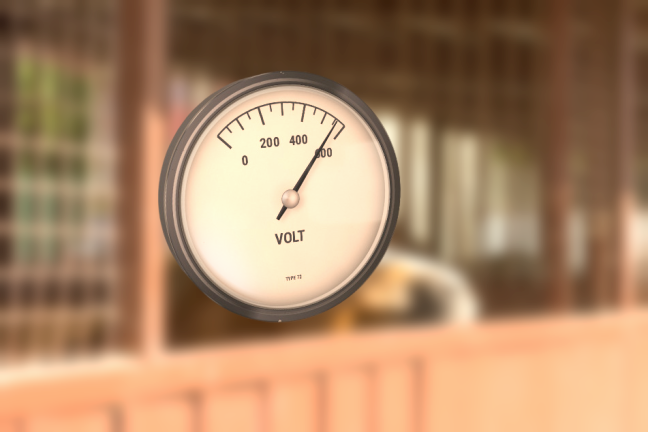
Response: 550 V
